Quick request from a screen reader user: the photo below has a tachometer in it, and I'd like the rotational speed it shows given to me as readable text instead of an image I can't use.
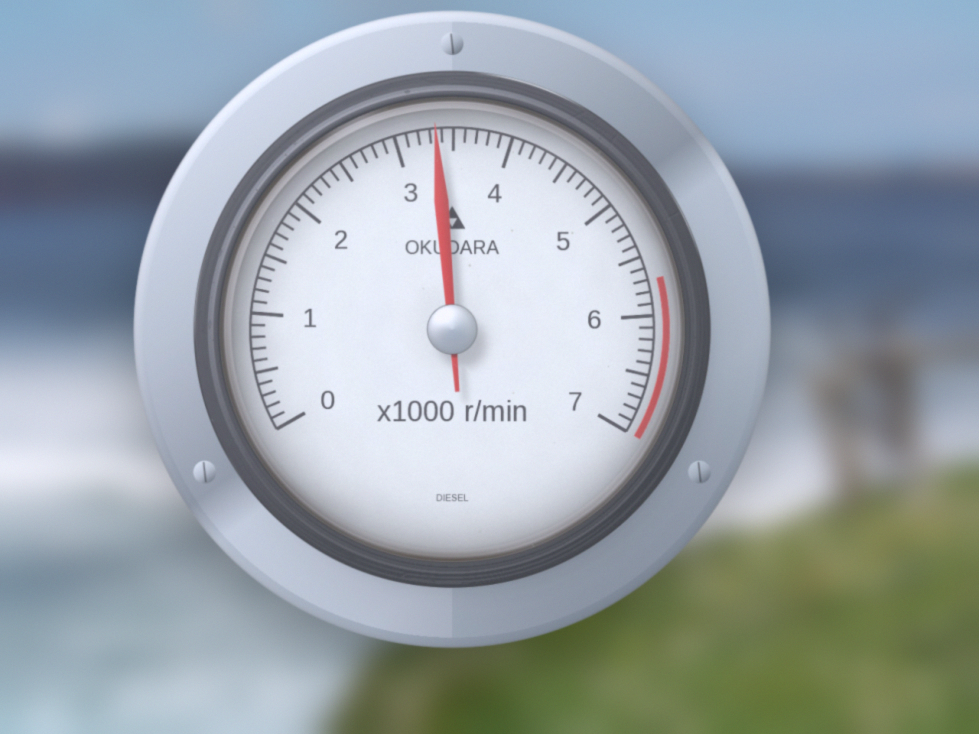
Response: 3350 rpm
